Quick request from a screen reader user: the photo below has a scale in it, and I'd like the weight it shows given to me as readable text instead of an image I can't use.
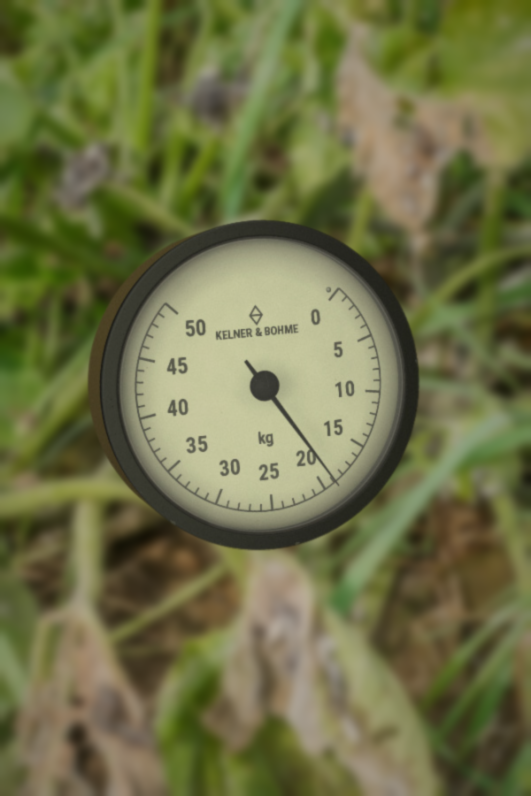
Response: 19 kg
